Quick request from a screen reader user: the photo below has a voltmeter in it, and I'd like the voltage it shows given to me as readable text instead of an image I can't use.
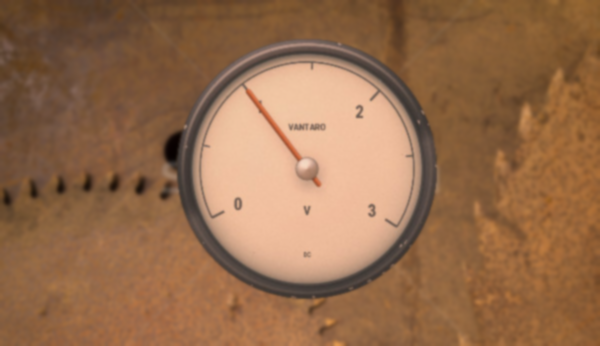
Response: 1 V
